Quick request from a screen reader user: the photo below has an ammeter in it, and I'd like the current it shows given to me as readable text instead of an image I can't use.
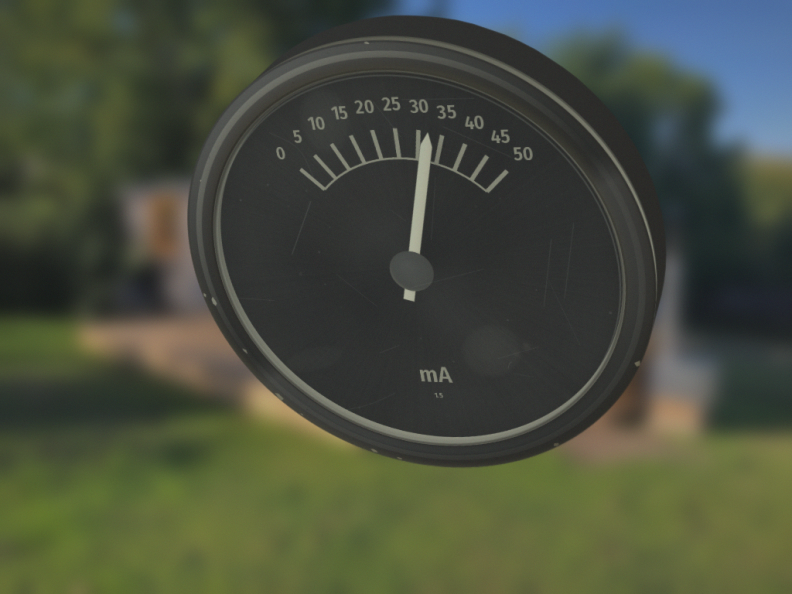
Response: 32.5 mA
